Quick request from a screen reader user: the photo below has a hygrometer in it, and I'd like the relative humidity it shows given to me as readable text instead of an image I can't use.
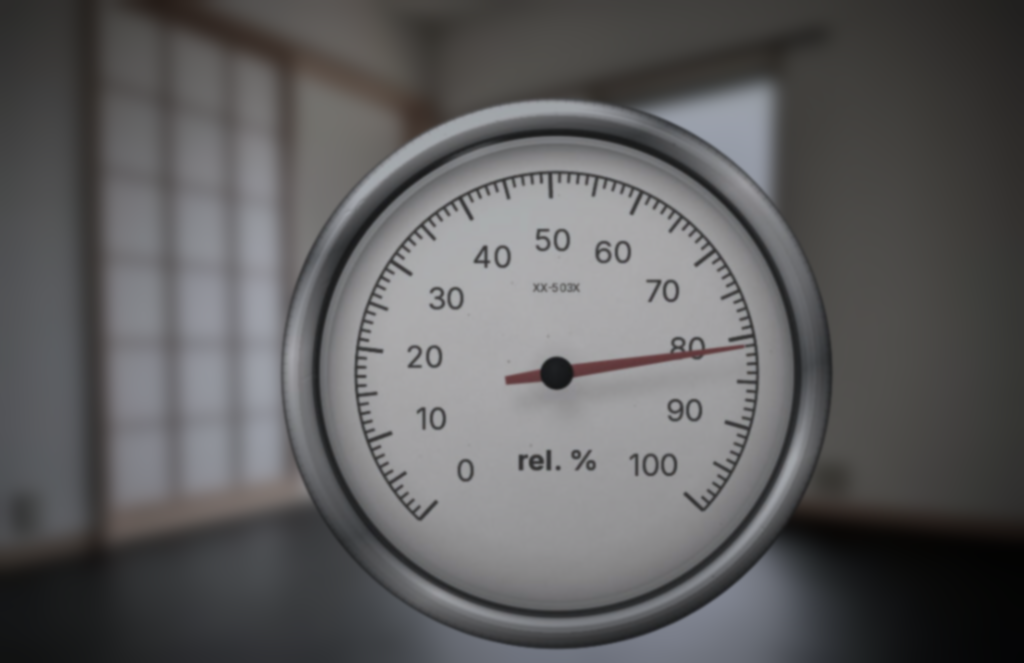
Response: 81 %
